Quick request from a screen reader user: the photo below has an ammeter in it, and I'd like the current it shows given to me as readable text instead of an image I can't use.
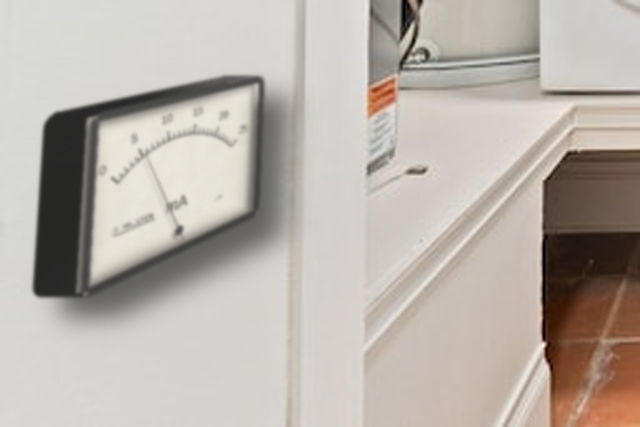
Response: 5 mA
